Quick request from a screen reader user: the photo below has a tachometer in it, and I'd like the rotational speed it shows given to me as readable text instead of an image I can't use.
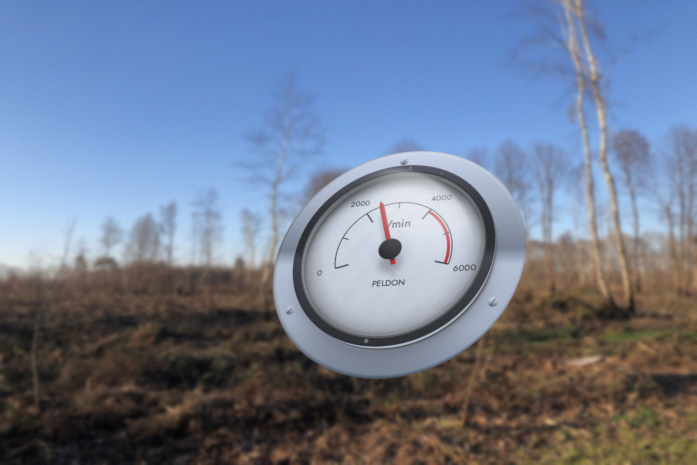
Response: 2500 rpm
